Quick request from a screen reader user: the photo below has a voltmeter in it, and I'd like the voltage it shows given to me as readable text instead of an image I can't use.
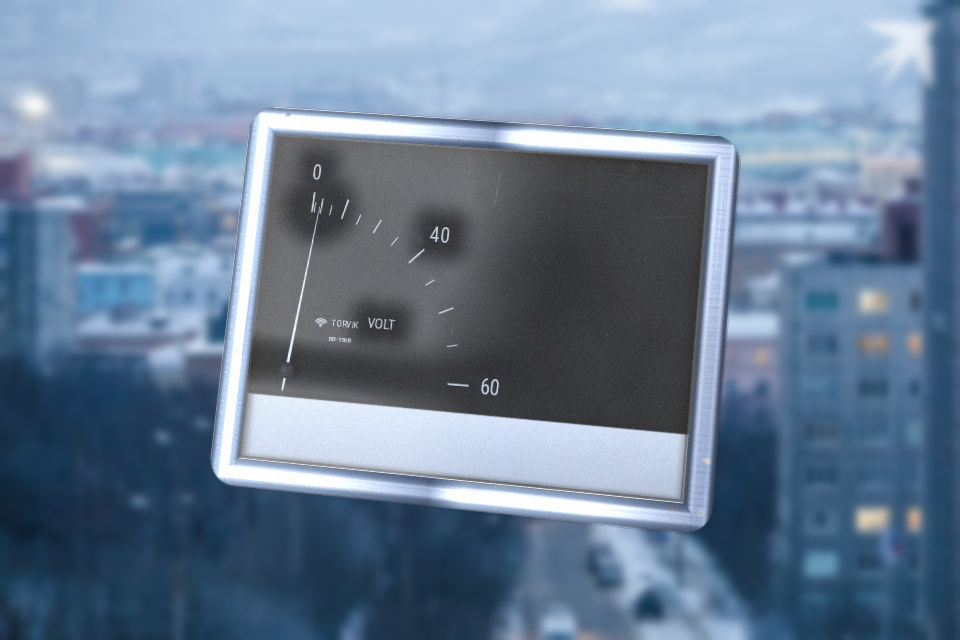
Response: 10 V
